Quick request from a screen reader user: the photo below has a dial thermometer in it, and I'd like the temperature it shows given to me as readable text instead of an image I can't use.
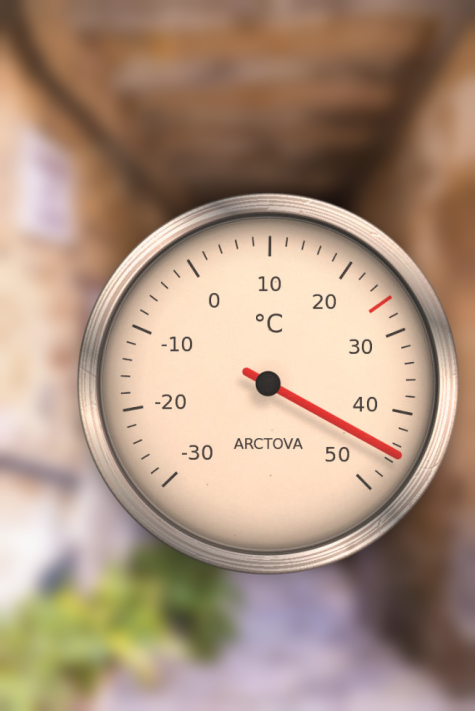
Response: 45 °C
